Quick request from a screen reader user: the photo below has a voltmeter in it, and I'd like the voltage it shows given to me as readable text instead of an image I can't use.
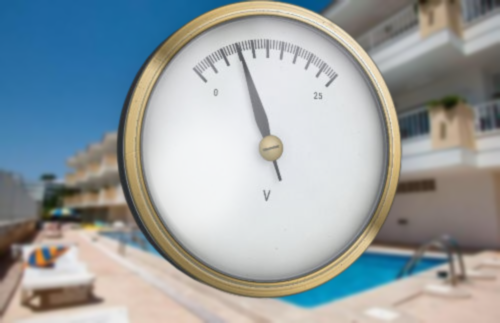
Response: 7.5 V
